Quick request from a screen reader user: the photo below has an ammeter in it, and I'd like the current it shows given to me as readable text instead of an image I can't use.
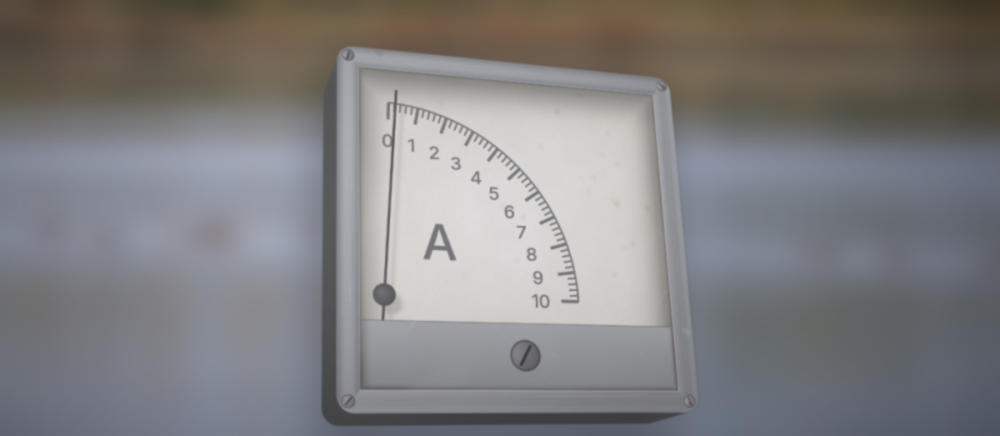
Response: 0.2 A
